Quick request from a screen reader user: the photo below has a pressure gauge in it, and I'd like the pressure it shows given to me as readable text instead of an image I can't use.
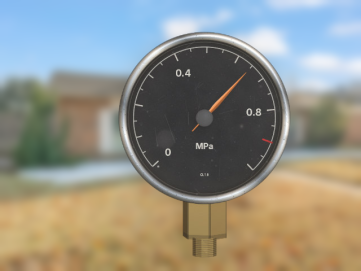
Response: 0.65 MPa
